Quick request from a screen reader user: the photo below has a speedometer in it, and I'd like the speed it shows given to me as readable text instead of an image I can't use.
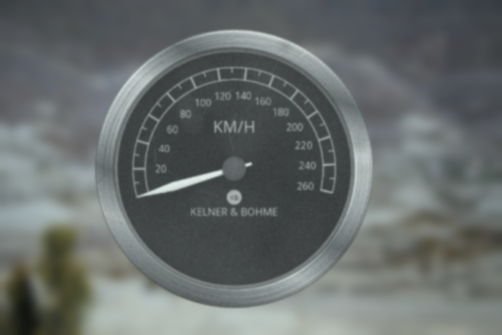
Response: 0 km/h
